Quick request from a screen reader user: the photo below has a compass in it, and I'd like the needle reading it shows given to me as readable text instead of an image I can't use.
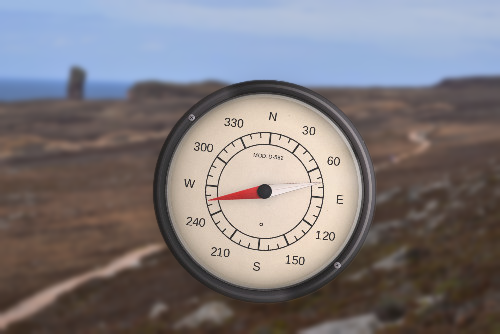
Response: 255 °
